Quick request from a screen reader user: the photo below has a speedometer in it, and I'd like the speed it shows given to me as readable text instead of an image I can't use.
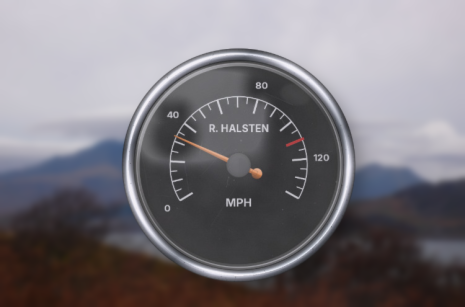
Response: 32.5 mph
